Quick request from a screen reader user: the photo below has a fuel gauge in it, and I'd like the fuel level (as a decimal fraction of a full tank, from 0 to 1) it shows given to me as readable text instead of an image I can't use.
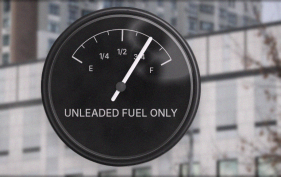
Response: 0.75
